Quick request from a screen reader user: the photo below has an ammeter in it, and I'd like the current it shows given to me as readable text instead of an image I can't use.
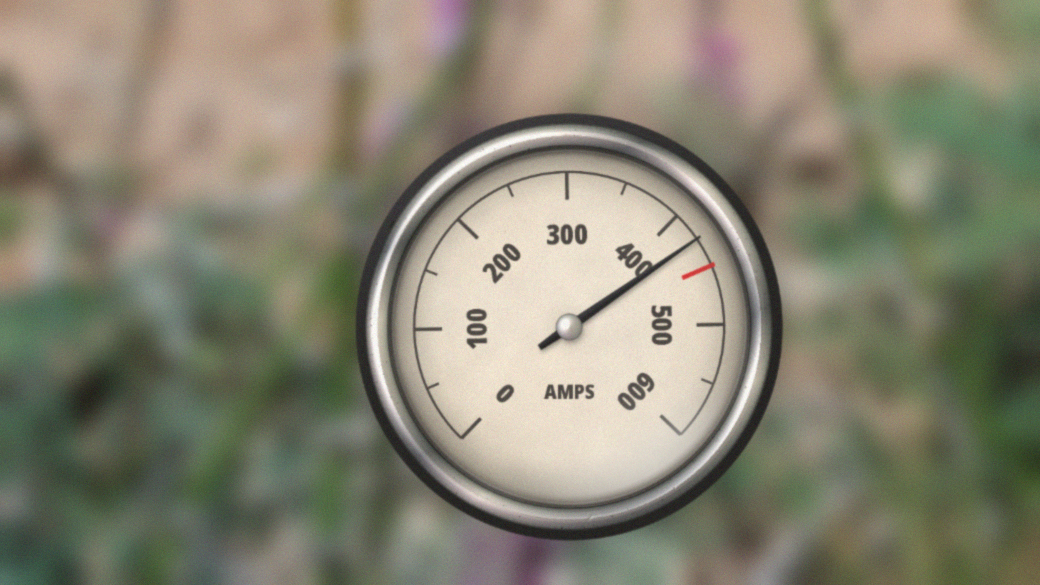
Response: 425 A
